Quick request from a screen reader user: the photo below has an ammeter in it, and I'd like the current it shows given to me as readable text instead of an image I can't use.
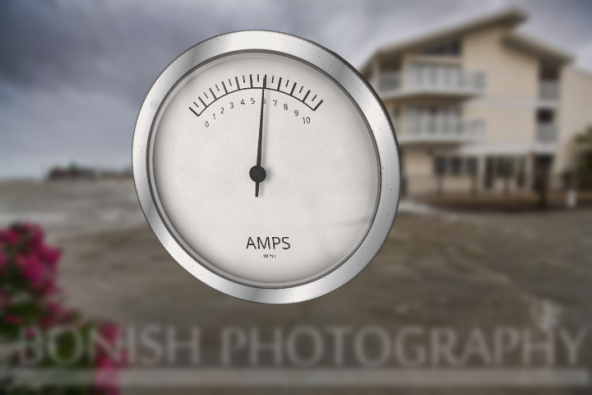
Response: 6 A
